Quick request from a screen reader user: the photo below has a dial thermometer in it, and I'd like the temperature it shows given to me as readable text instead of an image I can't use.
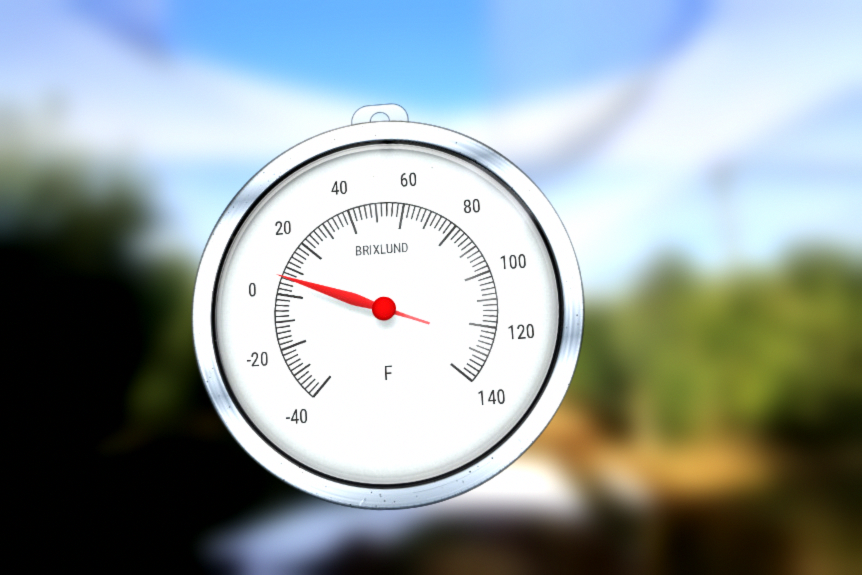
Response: 6 °F
